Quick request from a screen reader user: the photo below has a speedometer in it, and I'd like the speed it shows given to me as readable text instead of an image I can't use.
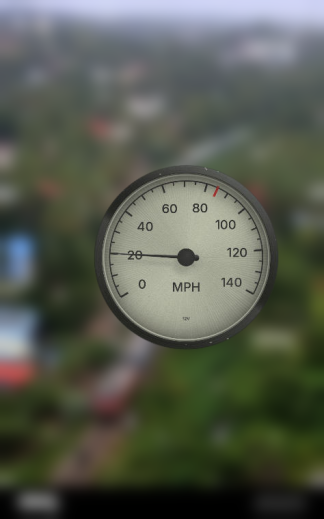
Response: 20 mph
